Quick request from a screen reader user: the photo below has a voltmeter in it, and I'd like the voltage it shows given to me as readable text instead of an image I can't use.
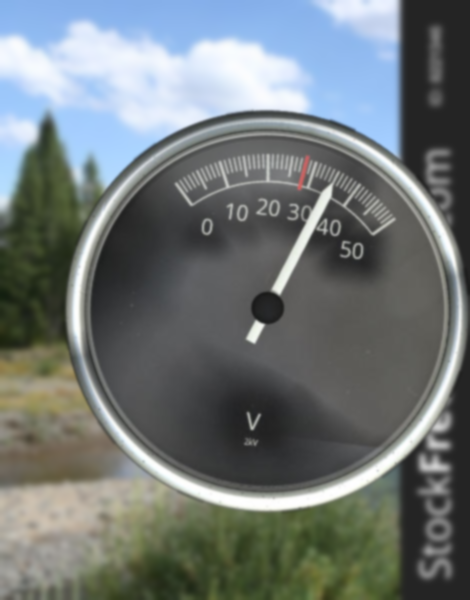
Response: 35 V
